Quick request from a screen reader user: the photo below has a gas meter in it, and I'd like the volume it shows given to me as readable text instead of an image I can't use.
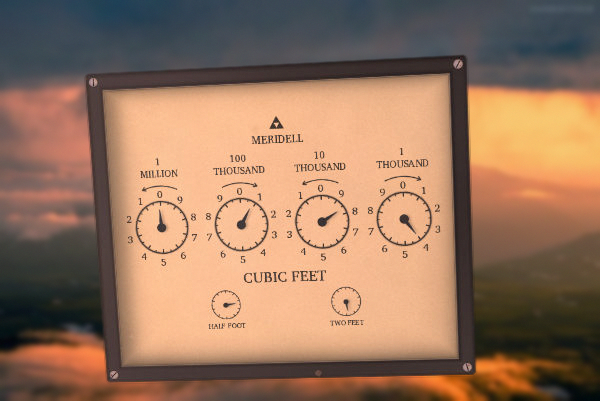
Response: 8400 ft³
